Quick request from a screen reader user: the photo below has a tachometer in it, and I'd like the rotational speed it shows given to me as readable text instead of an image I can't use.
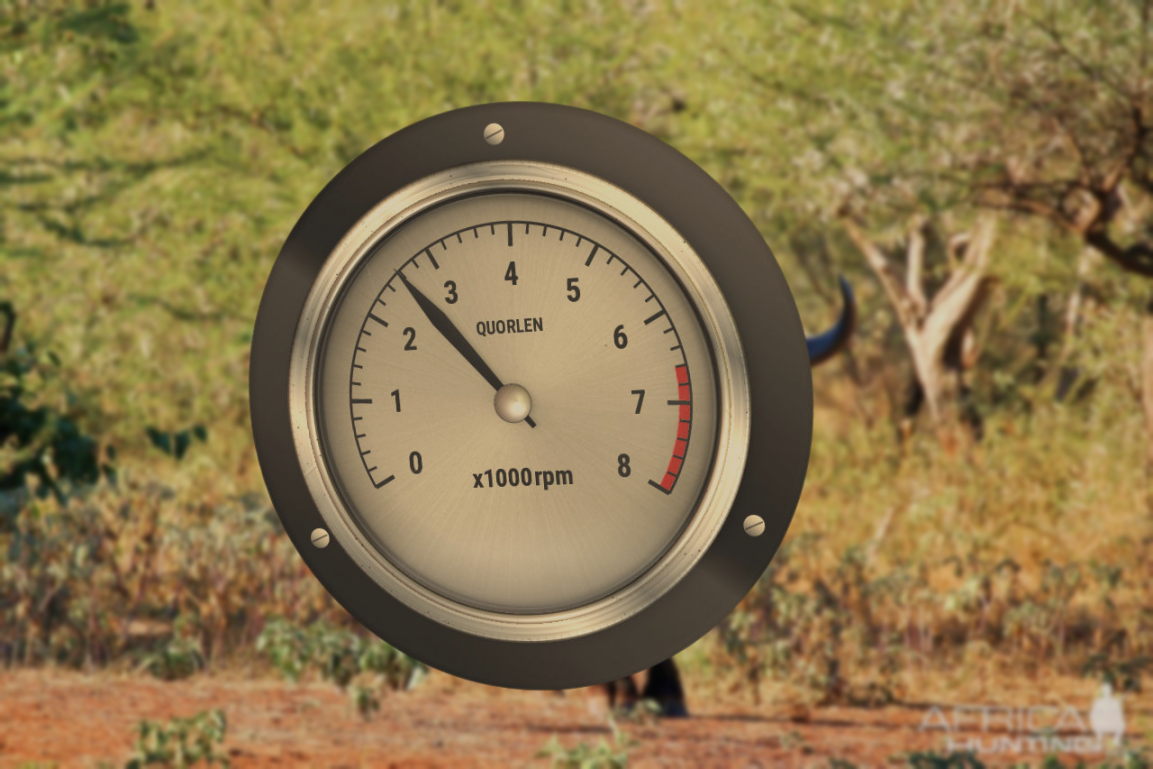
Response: 2600 rpm
